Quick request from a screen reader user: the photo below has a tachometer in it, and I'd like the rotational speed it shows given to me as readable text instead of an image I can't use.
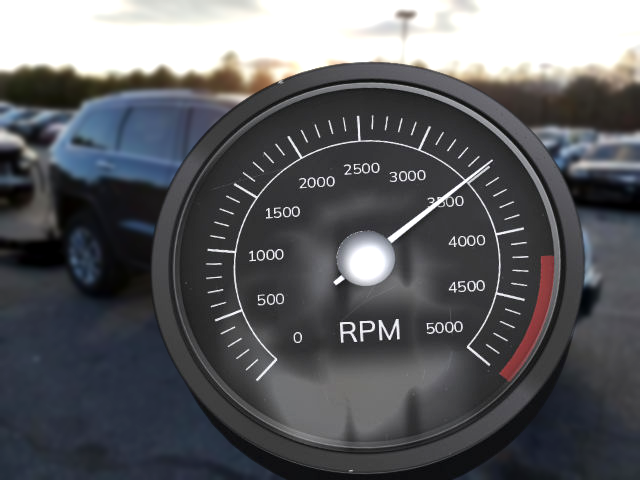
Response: 3500 rpm
